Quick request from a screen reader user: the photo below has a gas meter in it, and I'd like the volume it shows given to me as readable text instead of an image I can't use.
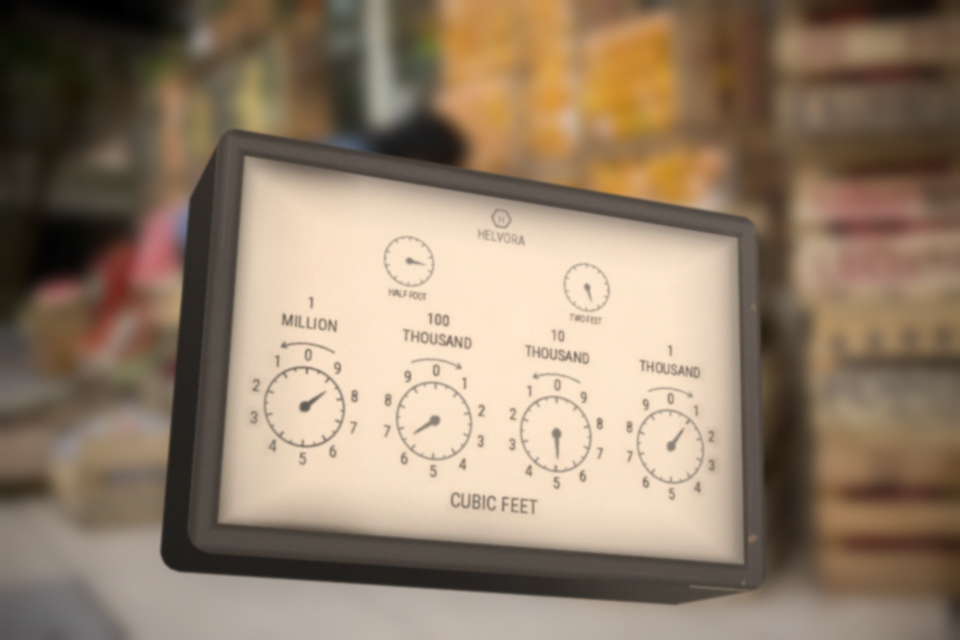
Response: 865100 ft³
